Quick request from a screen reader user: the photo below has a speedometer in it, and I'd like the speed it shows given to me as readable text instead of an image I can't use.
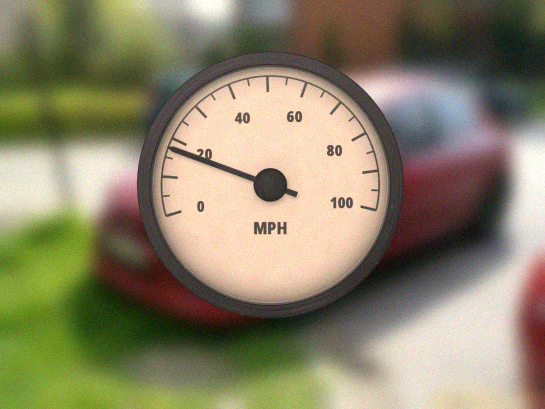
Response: 17.5 mph
